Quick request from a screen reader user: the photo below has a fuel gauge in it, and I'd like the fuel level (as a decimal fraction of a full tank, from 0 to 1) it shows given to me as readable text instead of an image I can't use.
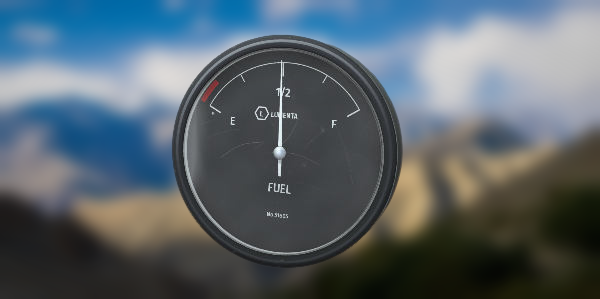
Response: 0.5
